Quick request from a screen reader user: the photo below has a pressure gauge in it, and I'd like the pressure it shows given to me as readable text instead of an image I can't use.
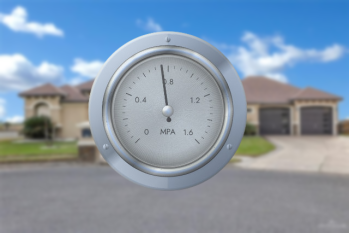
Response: 0.75 MPa
